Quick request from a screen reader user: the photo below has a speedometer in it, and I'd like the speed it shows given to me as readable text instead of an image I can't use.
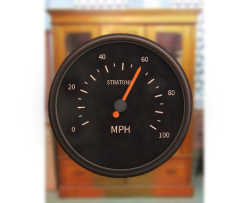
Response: 60 mph
